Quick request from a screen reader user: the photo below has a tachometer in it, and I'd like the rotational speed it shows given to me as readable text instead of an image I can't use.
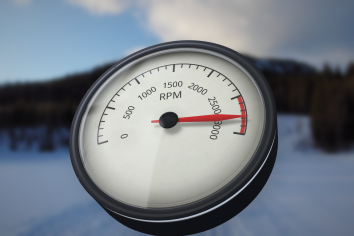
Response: 2800 rpm
